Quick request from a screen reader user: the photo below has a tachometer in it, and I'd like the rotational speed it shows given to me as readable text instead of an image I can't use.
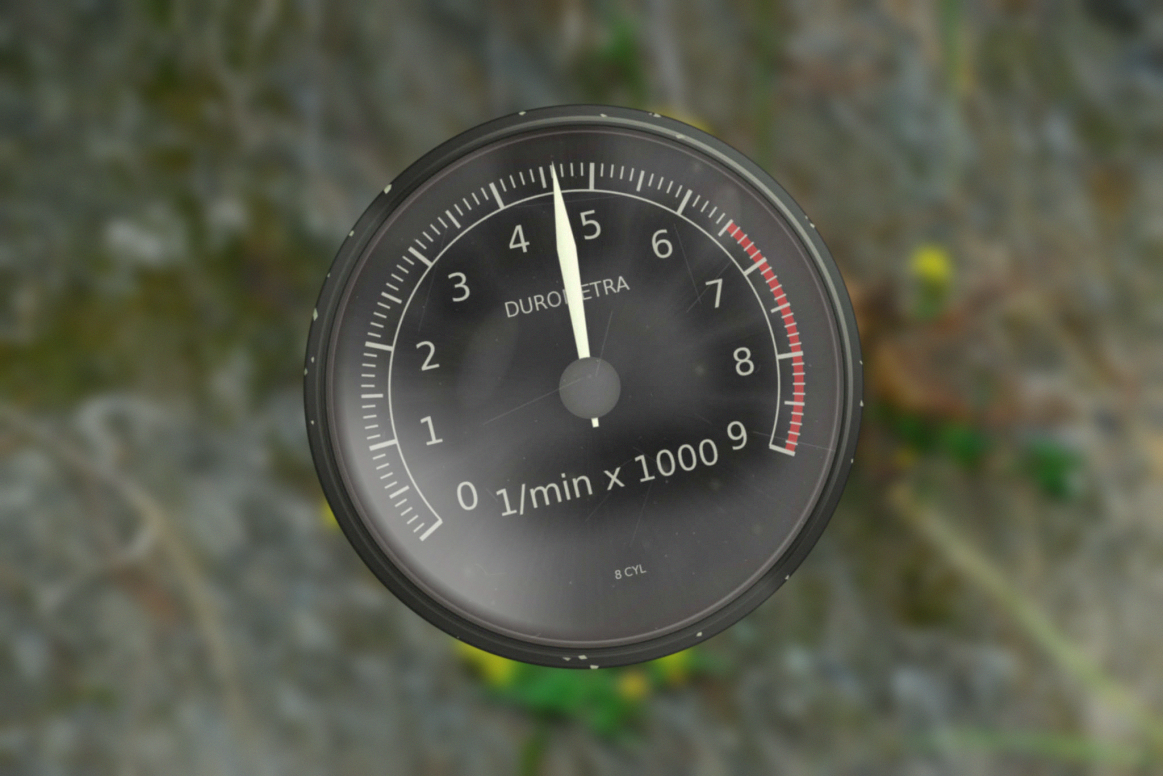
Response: 4600 rpm
